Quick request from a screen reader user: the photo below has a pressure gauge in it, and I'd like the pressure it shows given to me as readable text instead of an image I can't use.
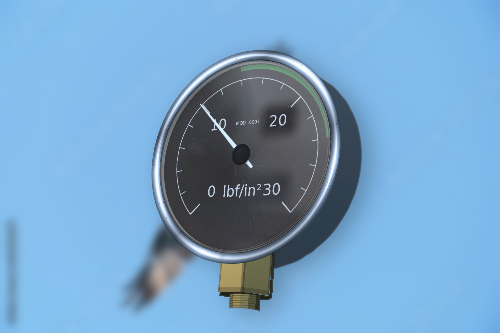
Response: 10 psi
